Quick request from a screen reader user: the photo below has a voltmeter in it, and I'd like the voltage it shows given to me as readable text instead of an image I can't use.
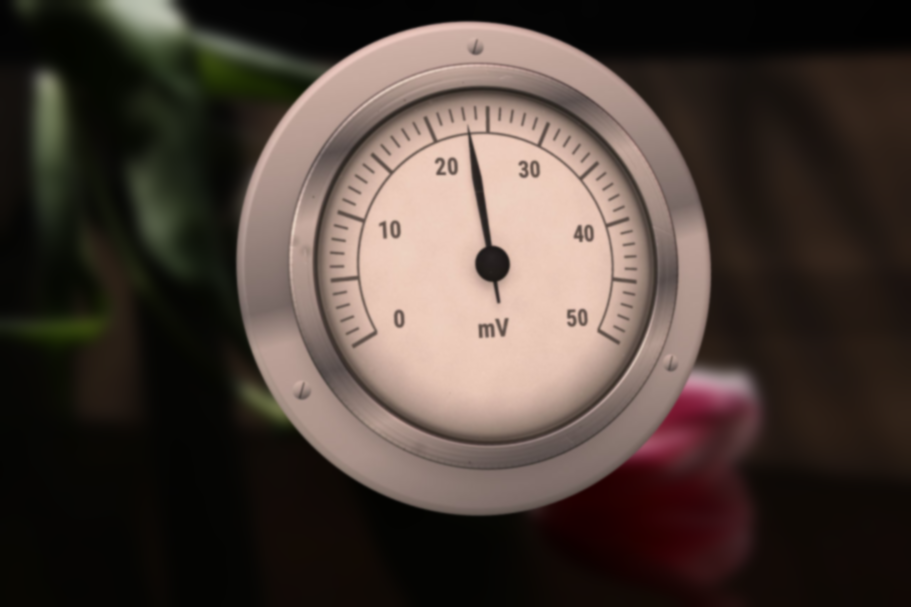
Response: 23 mV
